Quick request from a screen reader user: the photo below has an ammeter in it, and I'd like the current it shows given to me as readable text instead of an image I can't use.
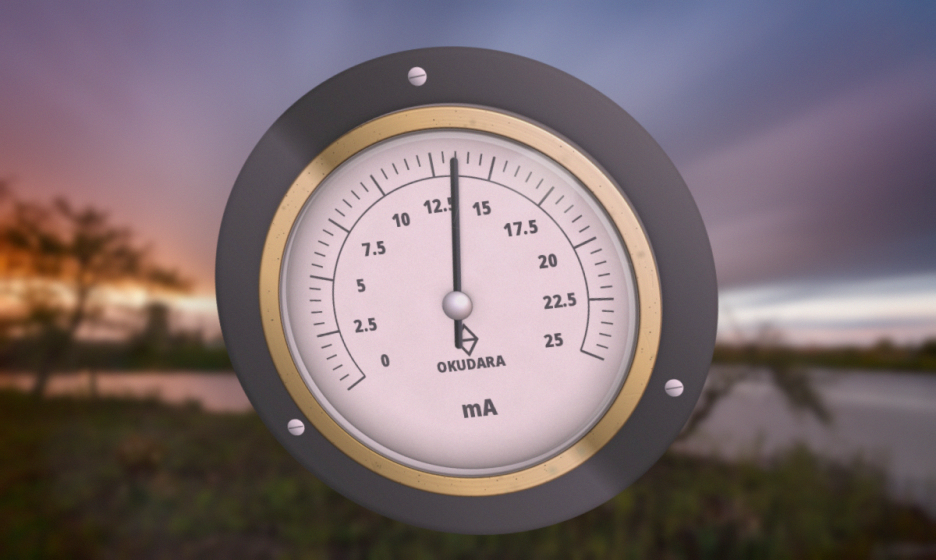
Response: 13.5 mA
